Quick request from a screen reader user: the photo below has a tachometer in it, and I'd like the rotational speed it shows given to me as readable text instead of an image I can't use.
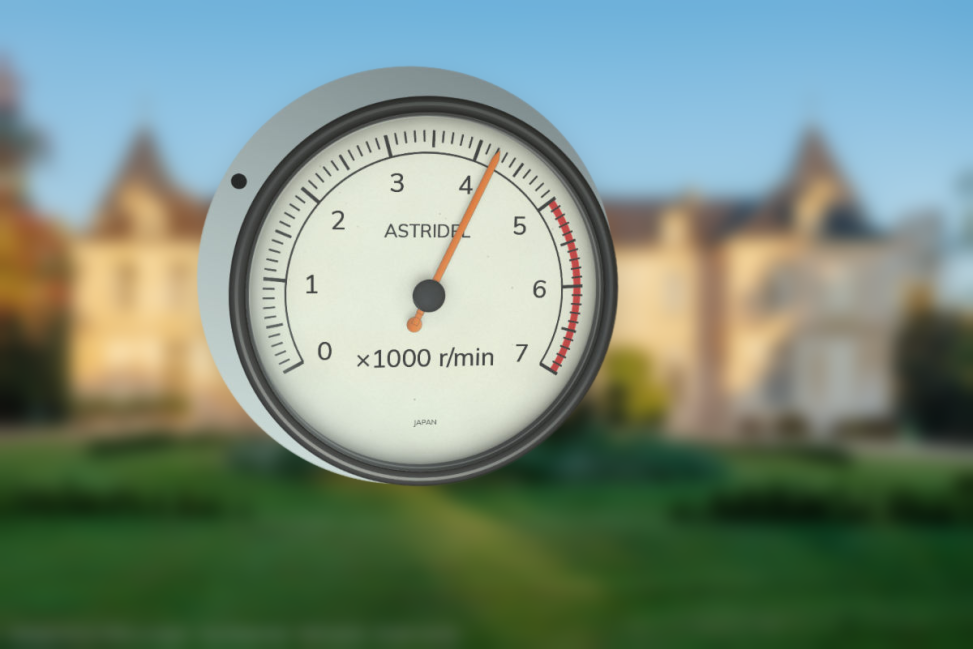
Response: 4200 rpm
